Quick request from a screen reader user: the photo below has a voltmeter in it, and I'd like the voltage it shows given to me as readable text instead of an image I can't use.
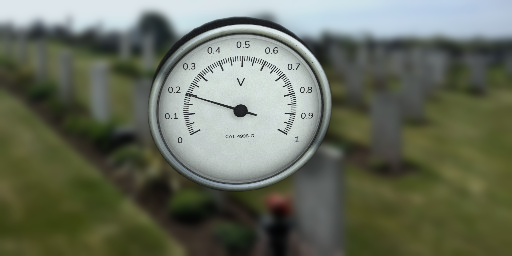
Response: 0.2 V
